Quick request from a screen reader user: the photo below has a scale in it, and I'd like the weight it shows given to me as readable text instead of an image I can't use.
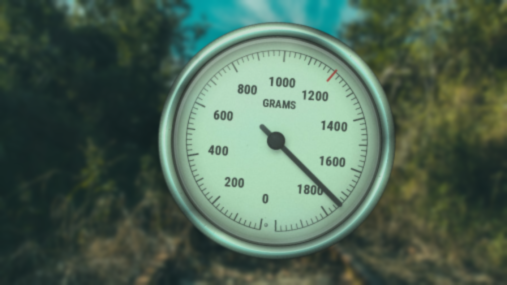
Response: 1740 g
